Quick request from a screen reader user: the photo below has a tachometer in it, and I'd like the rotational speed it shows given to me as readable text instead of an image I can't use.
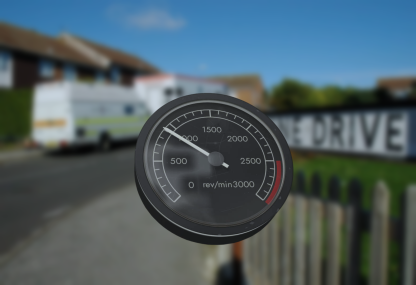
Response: 900 rpm
